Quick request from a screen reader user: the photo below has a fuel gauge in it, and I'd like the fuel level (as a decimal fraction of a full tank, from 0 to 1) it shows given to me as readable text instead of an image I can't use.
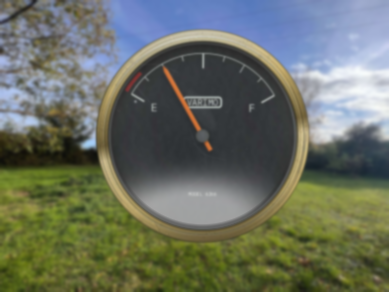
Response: 0.25
